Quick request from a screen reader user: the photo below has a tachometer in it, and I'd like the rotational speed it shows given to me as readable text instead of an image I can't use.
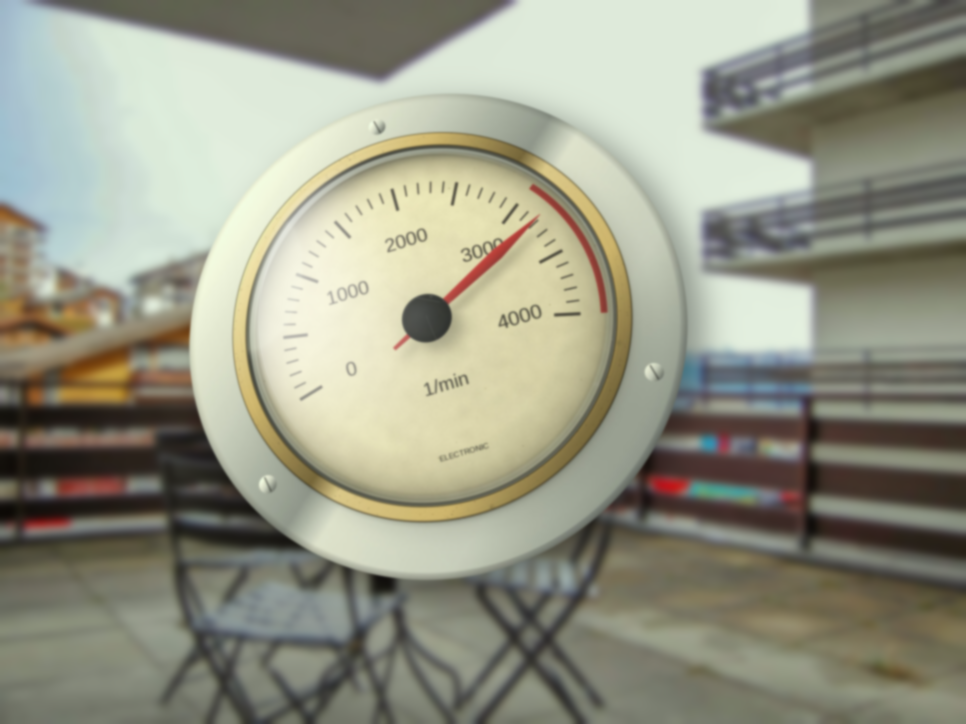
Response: 3200 rpm
